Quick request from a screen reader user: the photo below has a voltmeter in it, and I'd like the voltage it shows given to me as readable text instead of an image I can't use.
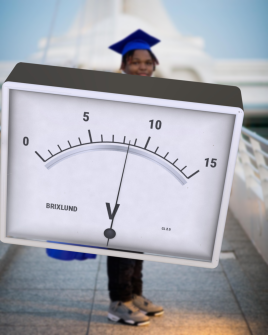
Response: 8.5 V
